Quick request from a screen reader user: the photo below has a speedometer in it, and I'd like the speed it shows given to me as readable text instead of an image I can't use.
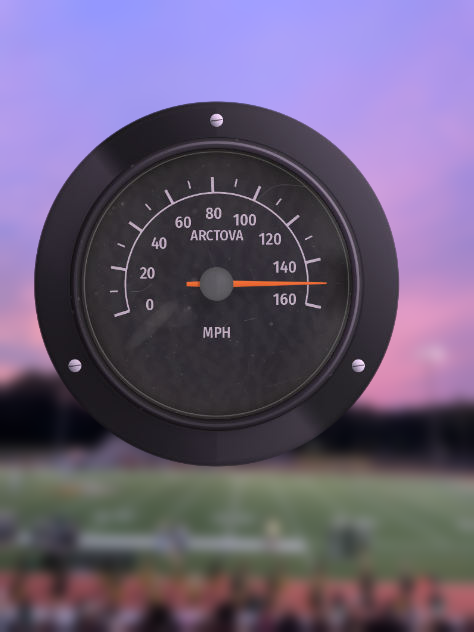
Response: 150 mph
